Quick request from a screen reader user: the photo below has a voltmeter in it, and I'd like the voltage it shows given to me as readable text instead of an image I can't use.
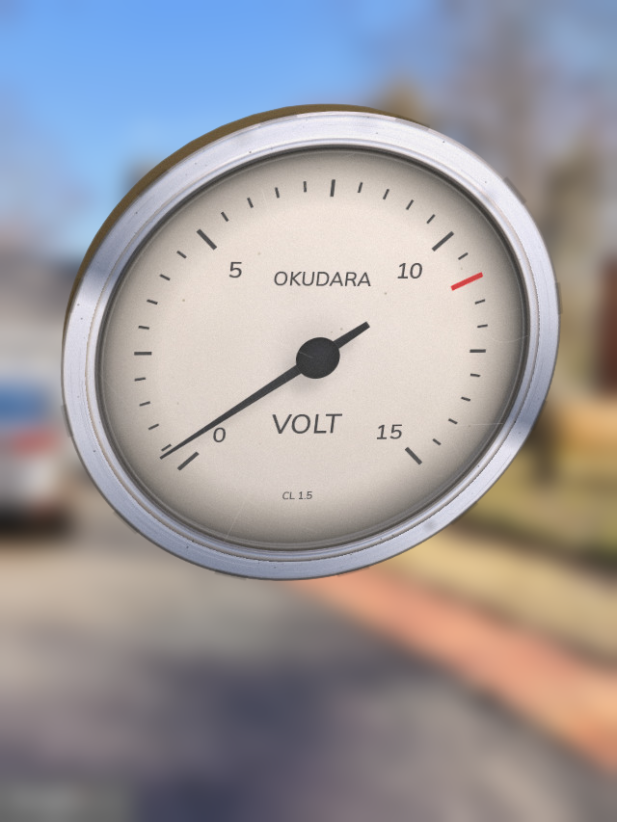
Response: 0.5 V
